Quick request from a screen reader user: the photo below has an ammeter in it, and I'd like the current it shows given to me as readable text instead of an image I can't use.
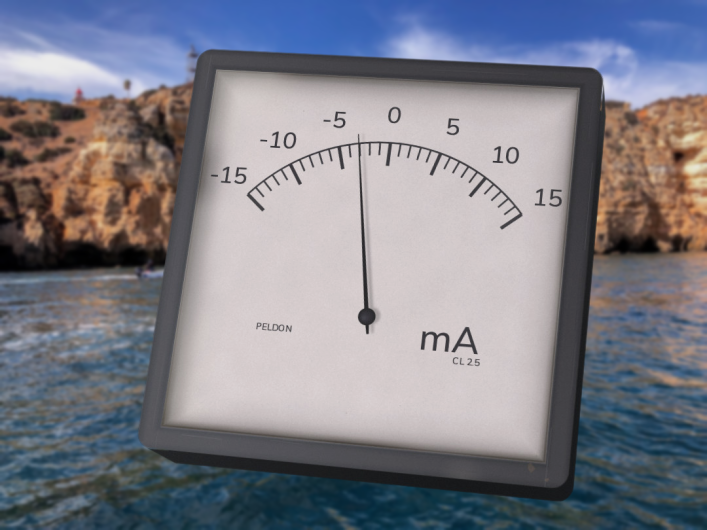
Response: -3 mA
